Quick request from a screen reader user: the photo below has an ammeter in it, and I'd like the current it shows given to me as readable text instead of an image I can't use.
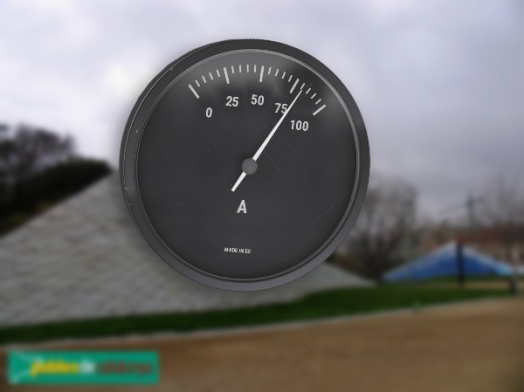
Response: 80 A
